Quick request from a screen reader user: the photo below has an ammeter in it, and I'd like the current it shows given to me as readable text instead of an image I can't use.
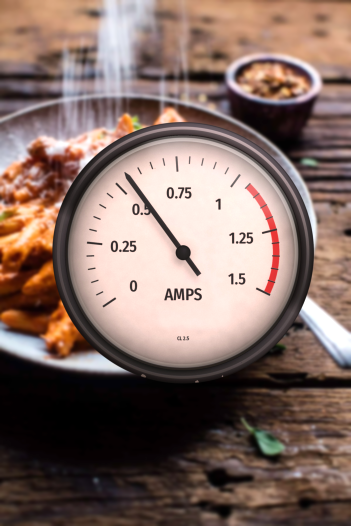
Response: 0.55 A
